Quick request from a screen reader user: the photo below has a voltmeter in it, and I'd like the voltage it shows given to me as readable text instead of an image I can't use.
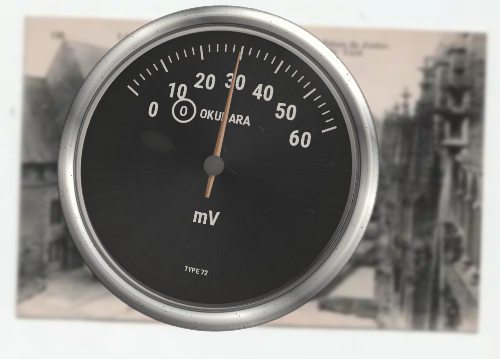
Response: 30 mV
